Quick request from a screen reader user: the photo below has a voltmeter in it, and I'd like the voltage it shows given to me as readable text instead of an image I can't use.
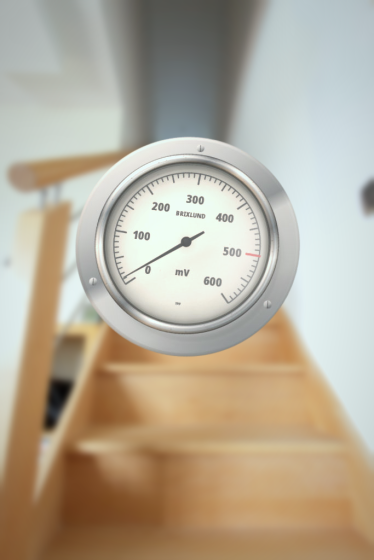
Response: 10 mV
